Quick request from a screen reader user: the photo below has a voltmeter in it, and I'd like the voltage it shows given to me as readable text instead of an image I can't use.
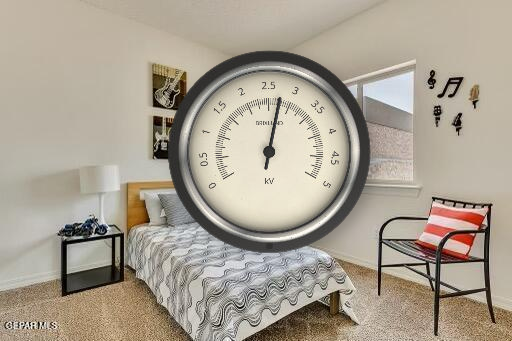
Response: 2.75 kV
